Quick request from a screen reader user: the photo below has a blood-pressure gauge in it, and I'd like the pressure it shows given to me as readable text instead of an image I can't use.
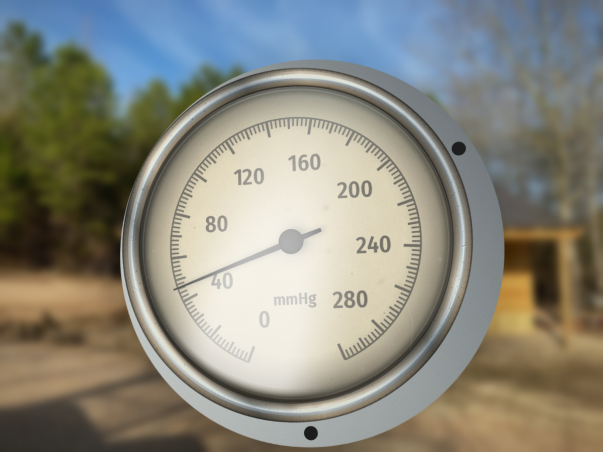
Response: 46 mmHg
